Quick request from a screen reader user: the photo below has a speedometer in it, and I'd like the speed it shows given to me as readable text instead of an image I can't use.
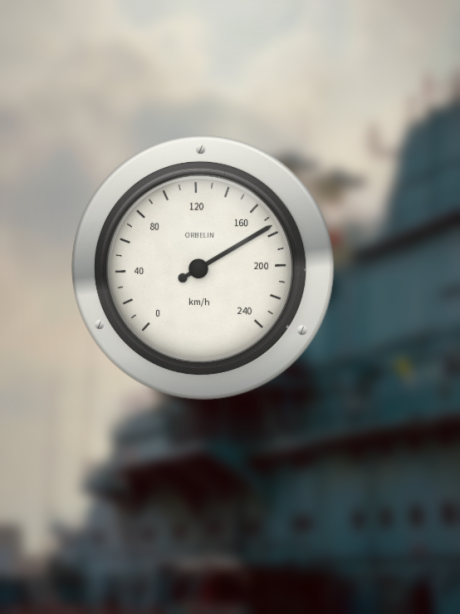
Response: 175 km/h
